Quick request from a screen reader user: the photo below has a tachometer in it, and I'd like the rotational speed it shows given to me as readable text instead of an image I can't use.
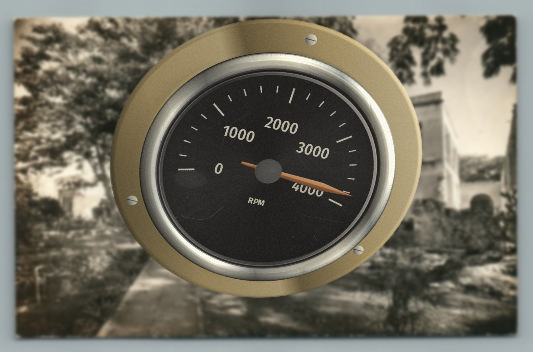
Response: 3800 rpm
